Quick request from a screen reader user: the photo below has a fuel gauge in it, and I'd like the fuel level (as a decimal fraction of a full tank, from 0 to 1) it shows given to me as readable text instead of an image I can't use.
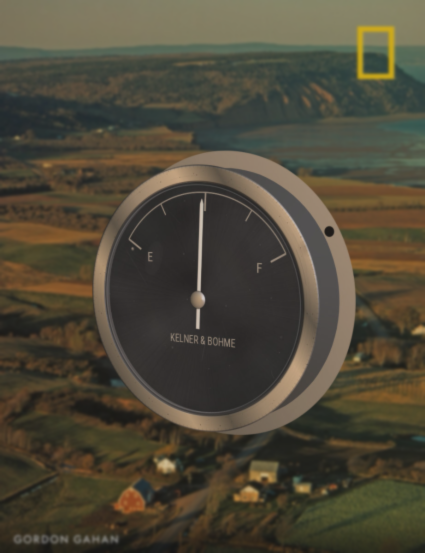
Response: 0.5
